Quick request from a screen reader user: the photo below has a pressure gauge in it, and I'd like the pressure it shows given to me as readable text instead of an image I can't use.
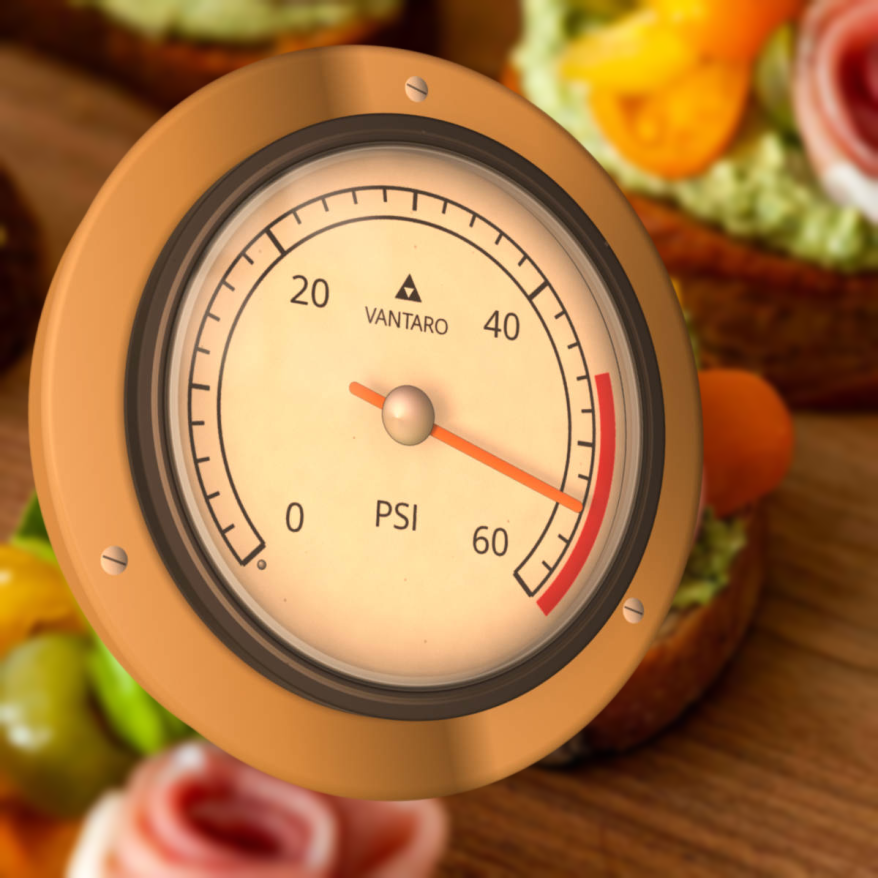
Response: 54 psi
